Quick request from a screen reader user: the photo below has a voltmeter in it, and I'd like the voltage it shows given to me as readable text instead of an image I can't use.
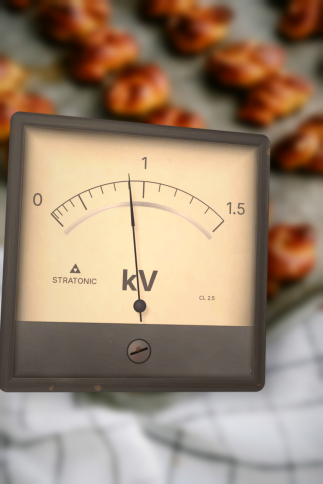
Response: 0.9 kV
